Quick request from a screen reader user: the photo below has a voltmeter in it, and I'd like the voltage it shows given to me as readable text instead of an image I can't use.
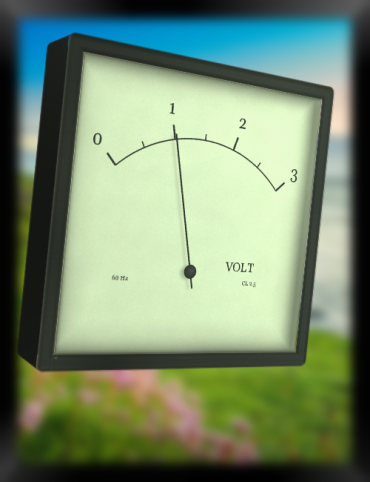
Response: 1 V
